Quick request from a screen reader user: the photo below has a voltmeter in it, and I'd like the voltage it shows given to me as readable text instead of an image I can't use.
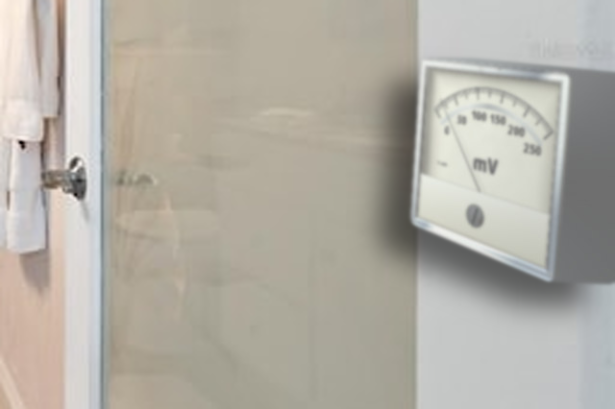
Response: 25 mV
